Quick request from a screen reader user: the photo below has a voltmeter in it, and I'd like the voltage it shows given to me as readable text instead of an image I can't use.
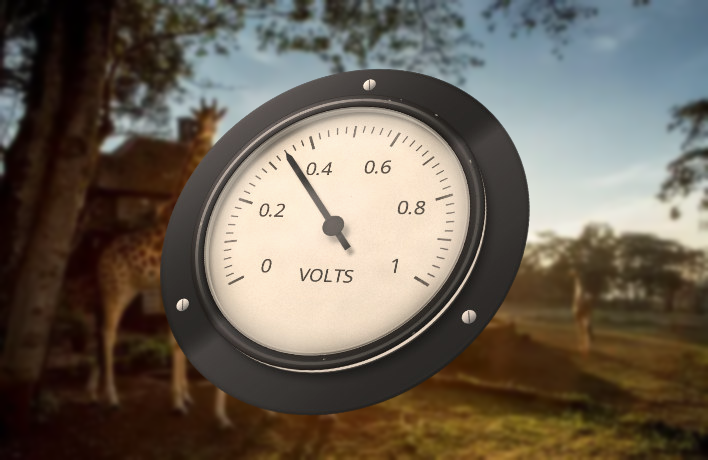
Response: 0.34 V
